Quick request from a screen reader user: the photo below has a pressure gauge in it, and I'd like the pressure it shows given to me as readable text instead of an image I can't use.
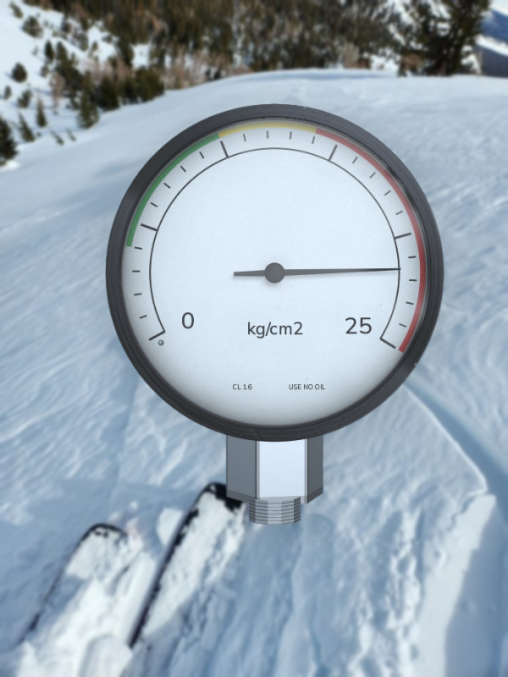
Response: 21.5 kg/cm²
